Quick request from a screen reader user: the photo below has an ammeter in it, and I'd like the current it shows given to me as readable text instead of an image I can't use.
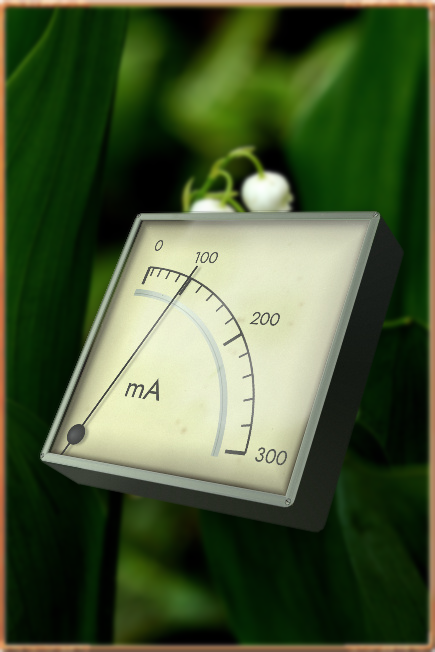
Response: 100 mA
